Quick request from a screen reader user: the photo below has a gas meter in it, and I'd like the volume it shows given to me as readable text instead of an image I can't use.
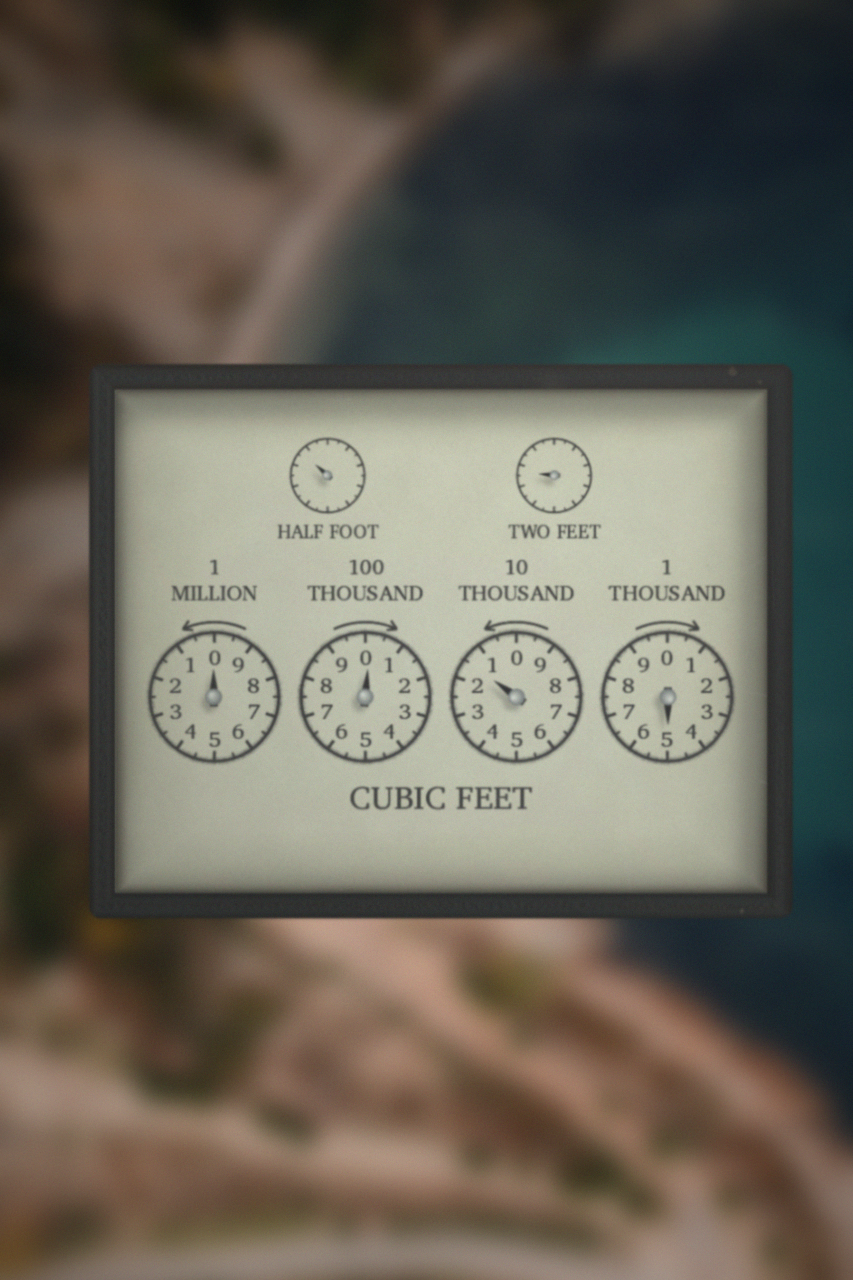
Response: 1500 ft³
